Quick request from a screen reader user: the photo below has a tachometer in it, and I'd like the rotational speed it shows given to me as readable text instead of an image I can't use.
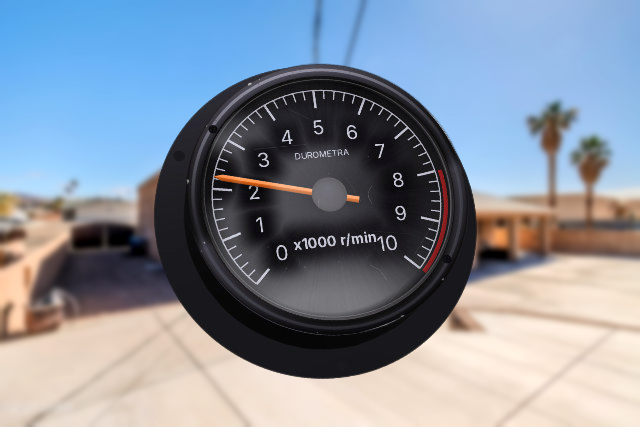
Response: 2200 rpm
